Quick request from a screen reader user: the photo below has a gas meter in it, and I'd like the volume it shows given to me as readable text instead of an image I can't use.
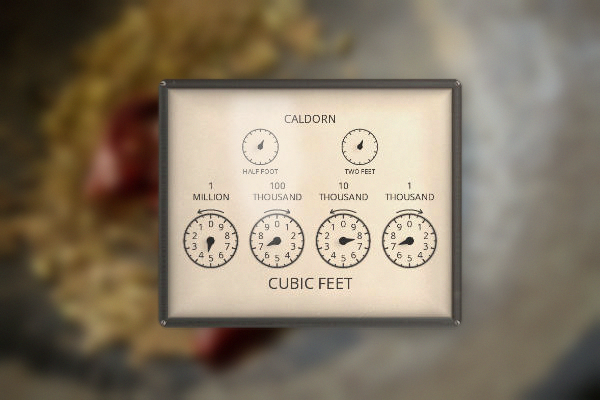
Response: 467700 ft³
